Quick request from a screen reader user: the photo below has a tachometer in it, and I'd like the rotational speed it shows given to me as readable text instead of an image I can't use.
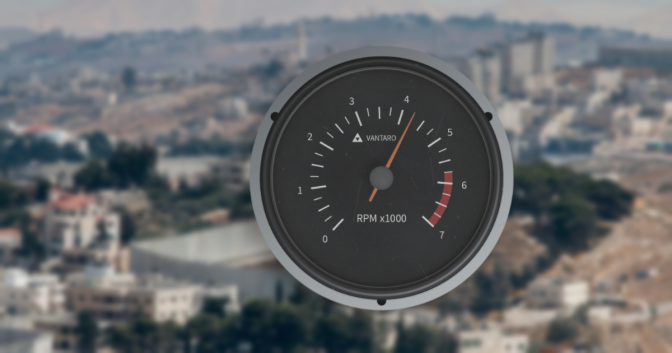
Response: 4250 rpm
